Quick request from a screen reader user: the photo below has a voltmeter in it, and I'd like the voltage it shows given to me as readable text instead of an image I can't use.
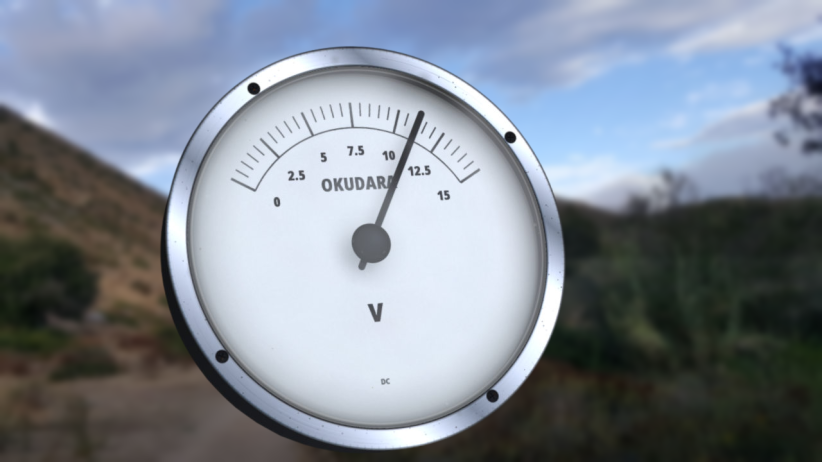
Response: 11 V
